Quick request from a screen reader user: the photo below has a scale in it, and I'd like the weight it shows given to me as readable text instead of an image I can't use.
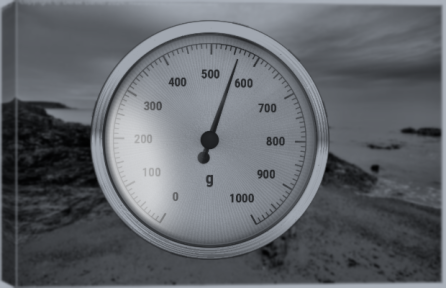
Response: 560 g
